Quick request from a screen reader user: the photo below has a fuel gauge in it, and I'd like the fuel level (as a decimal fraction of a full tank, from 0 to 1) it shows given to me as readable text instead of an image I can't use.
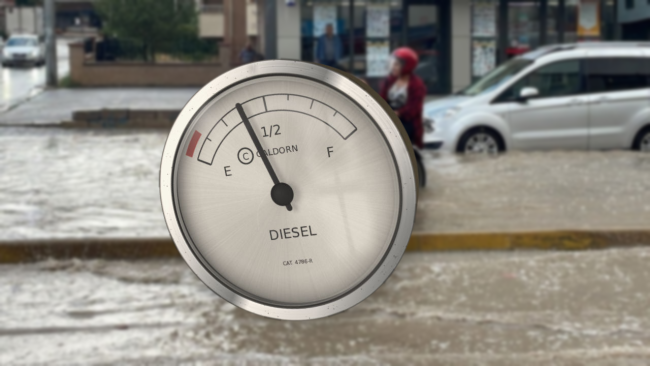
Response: 0.375
